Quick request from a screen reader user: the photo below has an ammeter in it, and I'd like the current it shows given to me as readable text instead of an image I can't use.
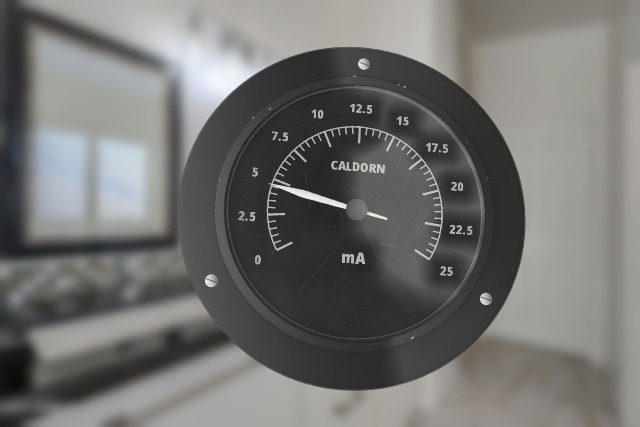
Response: 4.5 mA
